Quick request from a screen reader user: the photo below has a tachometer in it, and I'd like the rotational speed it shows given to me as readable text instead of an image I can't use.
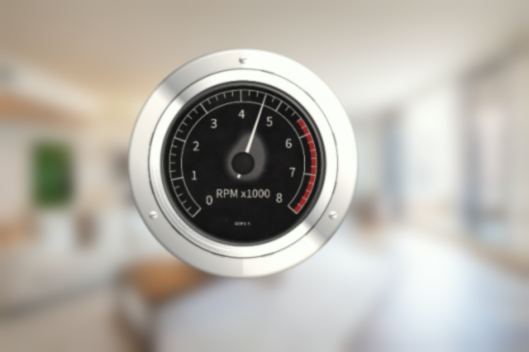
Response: 4600 rpm
